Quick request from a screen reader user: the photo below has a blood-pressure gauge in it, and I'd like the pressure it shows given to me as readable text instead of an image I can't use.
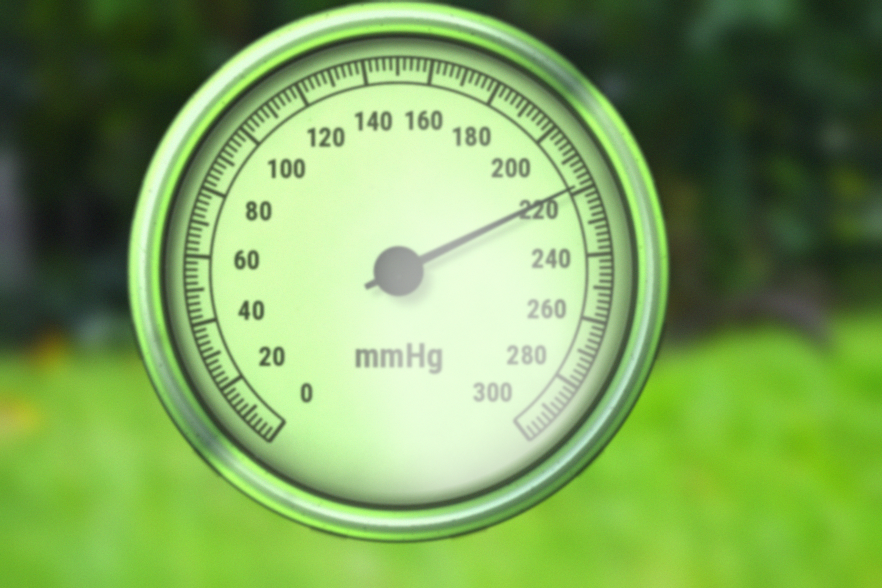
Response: 218 mmHg
